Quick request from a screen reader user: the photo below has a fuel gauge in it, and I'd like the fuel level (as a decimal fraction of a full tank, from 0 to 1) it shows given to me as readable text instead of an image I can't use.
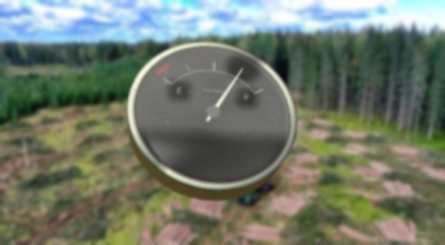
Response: 0.75
